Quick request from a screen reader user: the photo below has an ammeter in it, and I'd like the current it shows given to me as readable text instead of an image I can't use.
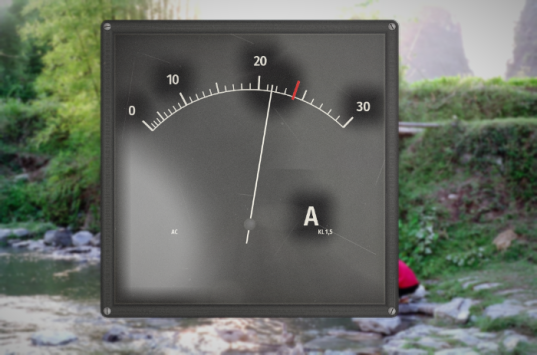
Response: 21.5 A
